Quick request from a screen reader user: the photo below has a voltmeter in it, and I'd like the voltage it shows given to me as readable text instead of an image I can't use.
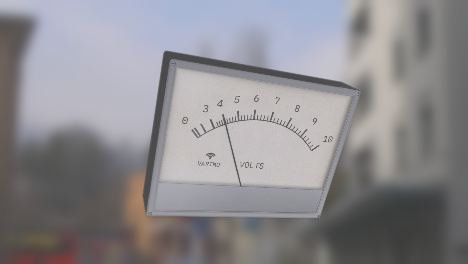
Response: 4 V
